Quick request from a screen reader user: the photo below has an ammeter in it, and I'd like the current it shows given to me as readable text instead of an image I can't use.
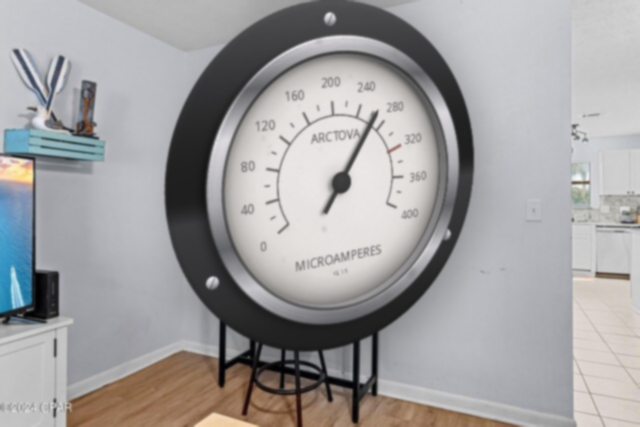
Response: 260 µA
